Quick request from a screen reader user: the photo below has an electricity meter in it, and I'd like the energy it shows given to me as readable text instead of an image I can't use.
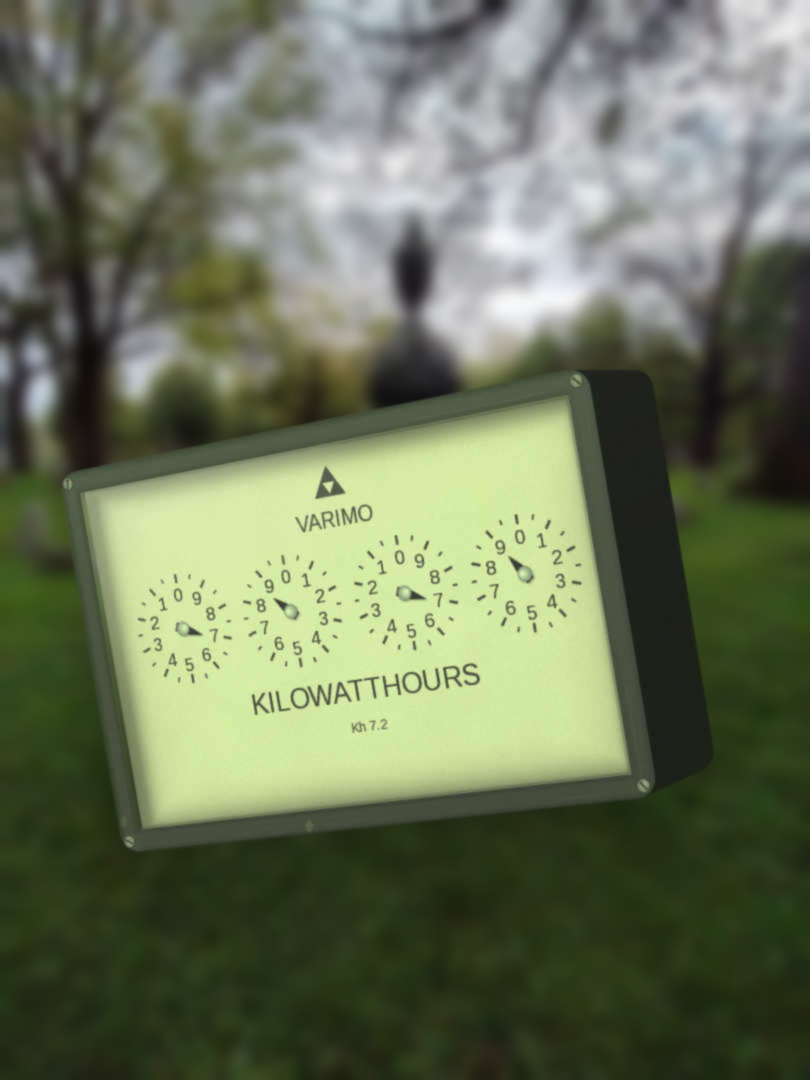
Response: 6869 kWh
